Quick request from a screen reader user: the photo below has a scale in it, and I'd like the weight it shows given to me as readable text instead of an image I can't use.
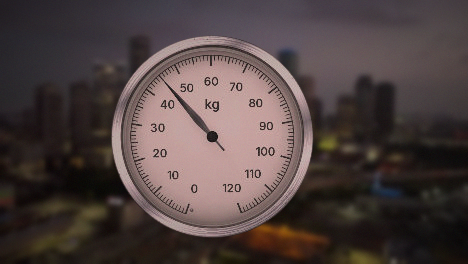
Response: 45 kg
